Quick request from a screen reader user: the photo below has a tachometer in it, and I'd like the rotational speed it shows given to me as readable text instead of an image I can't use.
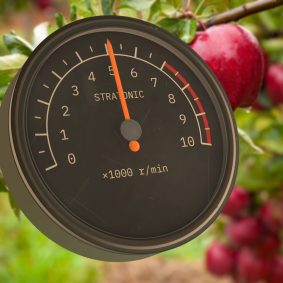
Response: 5000 rpm
